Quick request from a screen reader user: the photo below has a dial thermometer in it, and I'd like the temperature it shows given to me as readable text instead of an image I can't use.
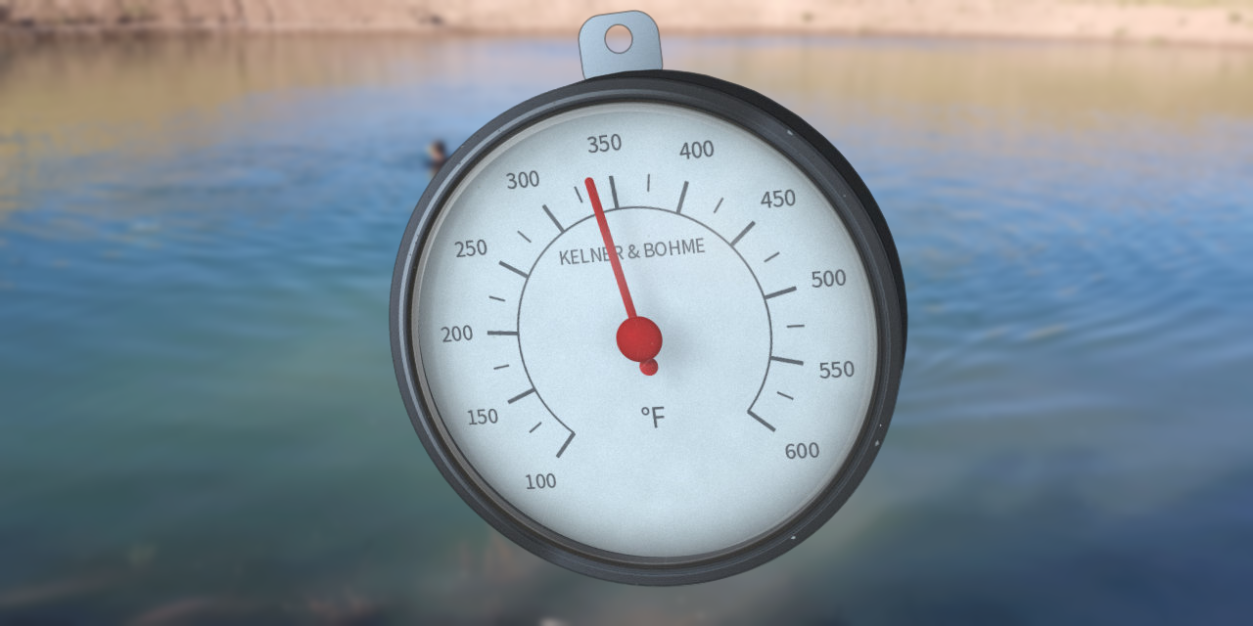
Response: 337.5 °F
